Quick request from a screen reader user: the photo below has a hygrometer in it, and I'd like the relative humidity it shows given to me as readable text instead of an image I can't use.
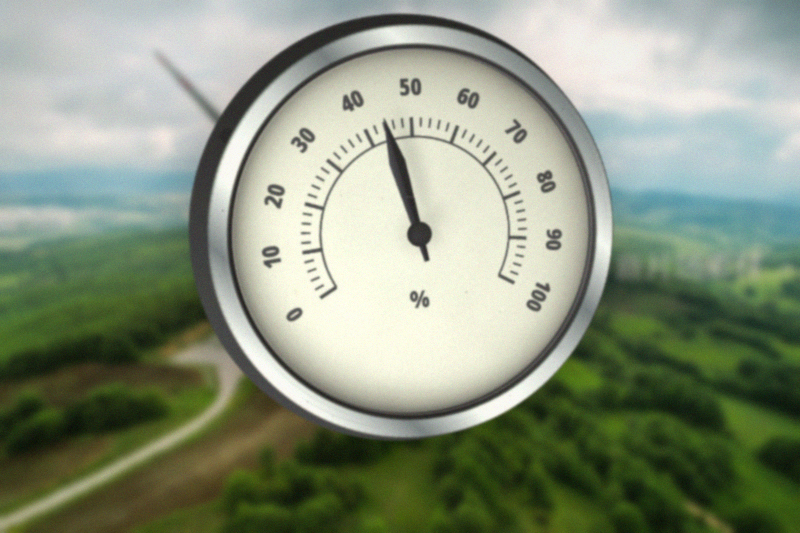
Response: 44 %
